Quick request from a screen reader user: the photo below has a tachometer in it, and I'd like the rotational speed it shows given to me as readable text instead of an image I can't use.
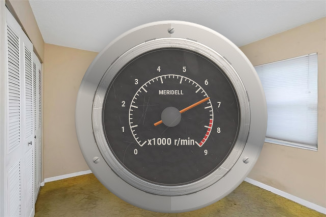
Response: 6600 rpm
